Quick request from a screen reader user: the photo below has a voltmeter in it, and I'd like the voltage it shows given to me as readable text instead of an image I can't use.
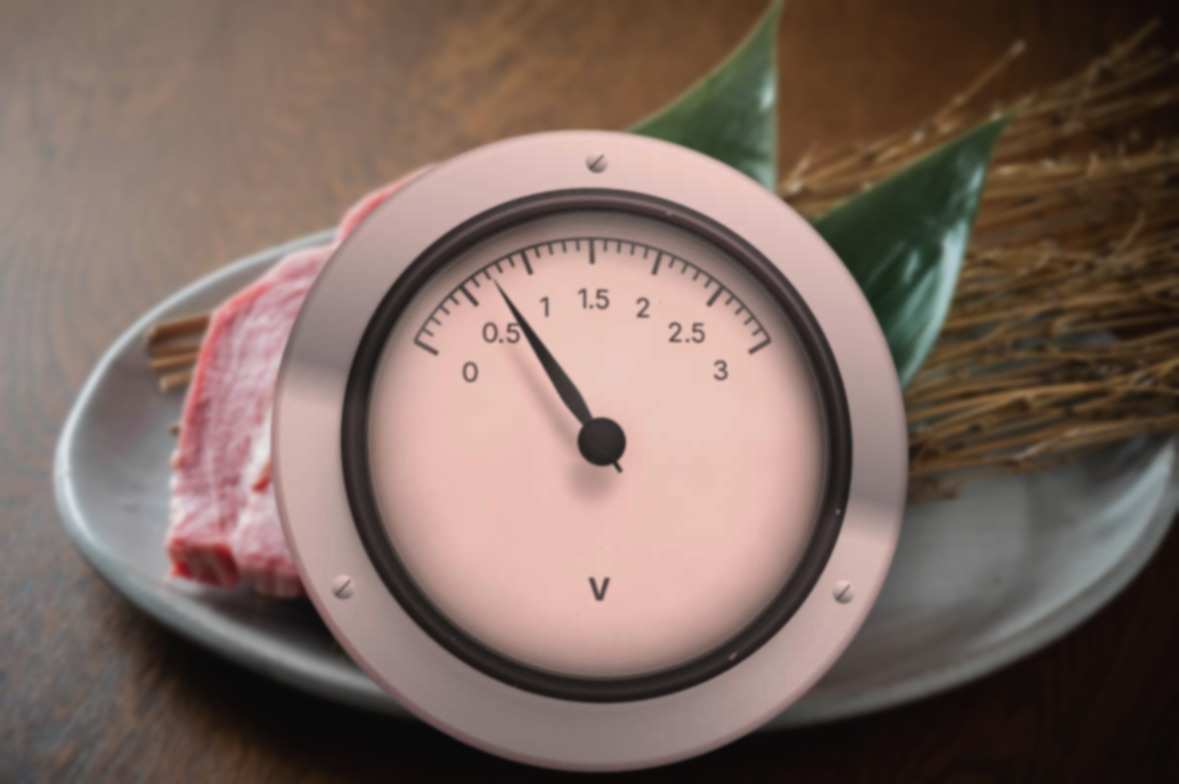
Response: 0.7 V
